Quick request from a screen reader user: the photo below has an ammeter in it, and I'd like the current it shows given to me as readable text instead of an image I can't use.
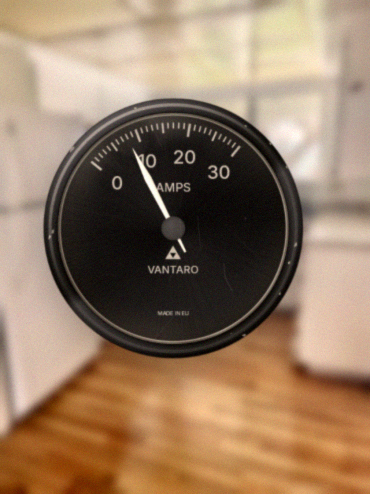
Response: 8 A
